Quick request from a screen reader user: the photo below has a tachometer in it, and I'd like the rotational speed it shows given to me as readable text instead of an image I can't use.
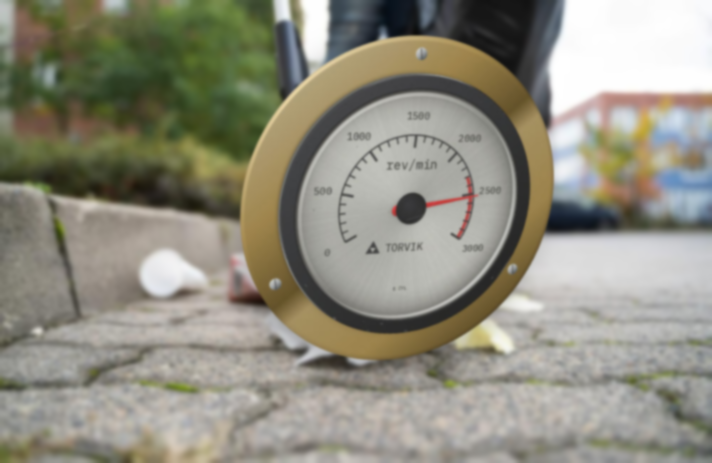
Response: 2500 rpm
